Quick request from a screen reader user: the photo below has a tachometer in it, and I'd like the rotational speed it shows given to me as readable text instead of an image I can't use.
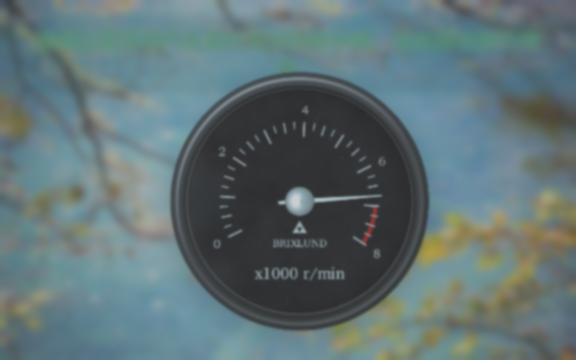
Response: 6750 rpm
